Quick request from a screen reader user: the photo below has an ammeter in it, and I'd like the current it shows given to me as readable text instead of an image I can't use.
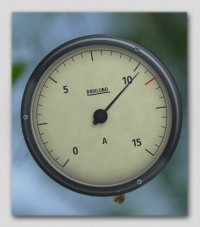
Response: 10.25 A
